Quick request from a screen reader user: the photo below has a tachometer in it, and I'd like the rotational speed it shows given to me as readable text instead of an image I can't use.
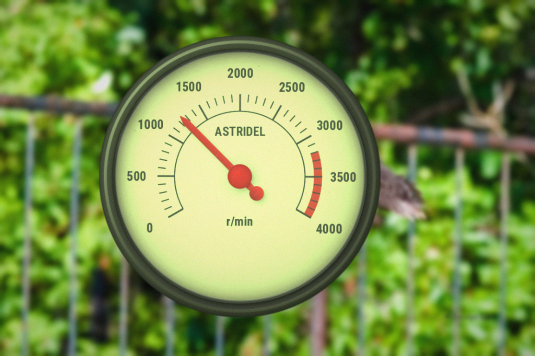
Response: 1250 rpm
